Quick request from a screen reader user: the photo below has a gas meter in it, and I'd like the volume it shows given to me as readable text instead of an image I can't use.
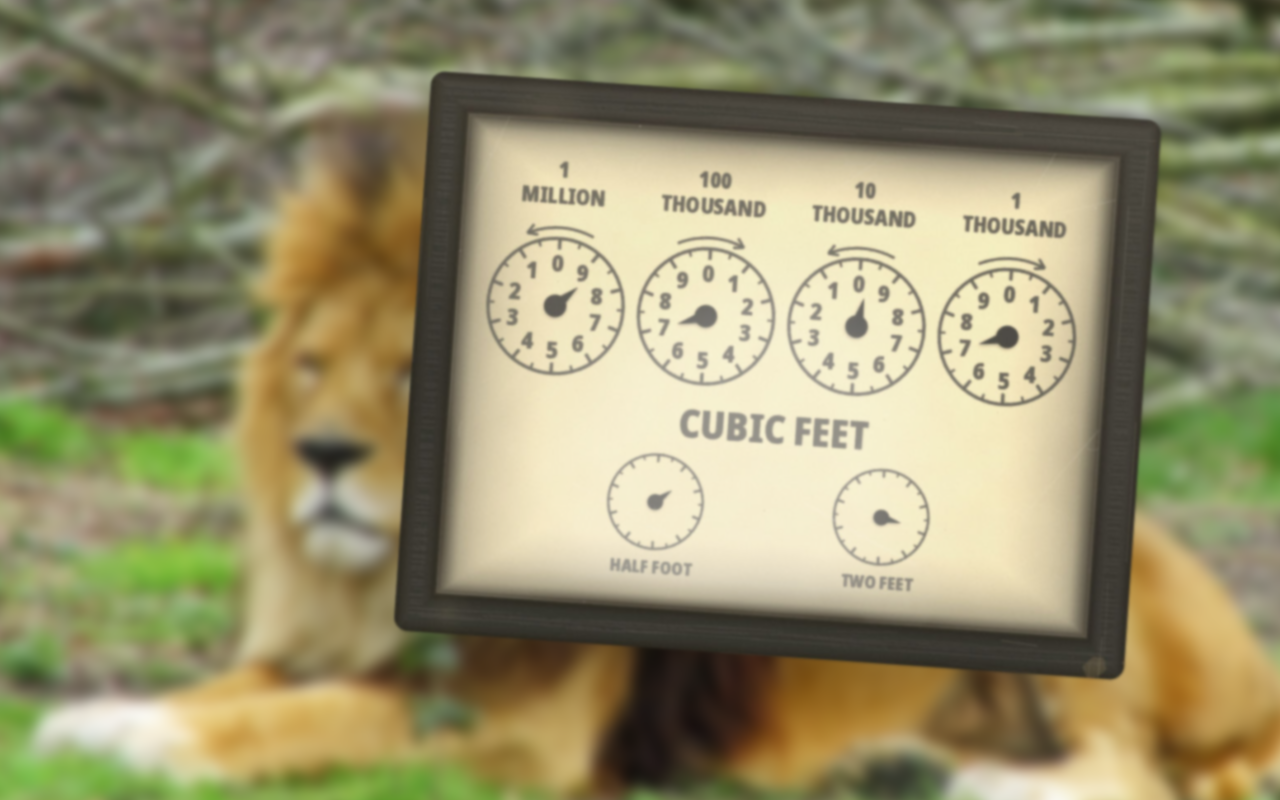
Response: 869700 ft³
